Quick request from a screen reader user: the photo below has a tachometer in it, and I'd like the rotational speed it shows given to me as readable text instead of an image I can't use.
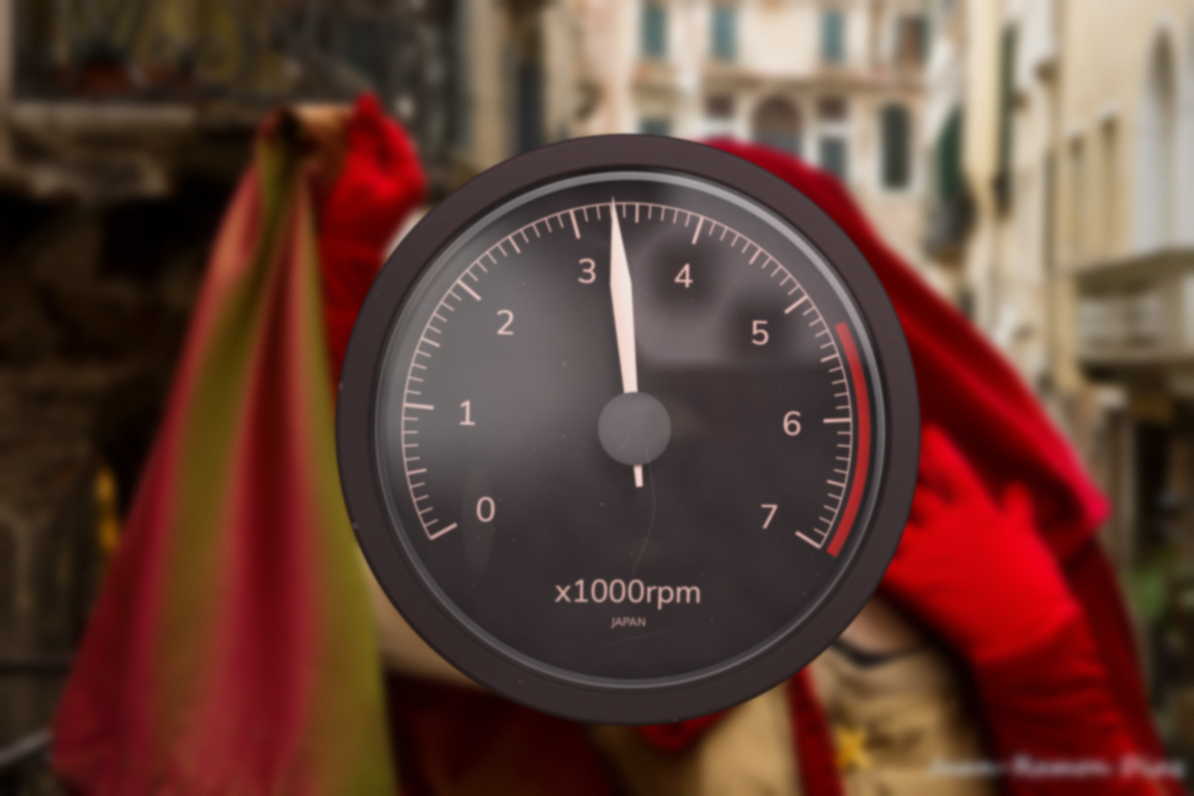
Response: 3300 rpm
